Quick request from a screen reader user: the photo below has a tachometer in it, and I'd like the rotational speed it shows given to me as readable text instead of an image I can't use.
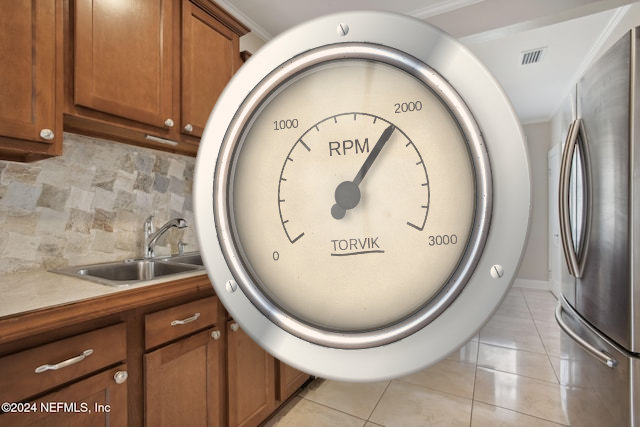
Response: 2000 rpm
